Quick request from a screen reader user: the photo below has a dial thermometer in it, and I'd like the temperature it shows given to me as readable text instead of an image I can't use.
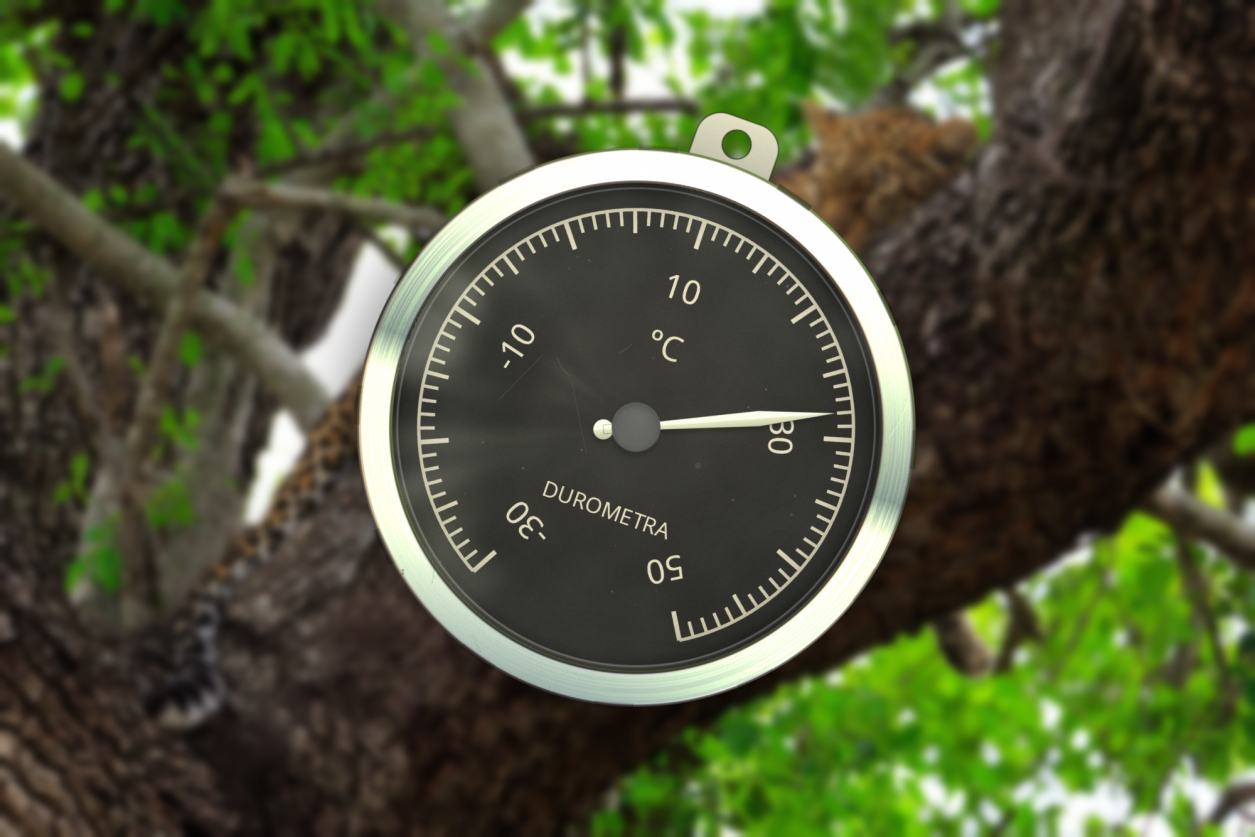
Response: 28 °C
